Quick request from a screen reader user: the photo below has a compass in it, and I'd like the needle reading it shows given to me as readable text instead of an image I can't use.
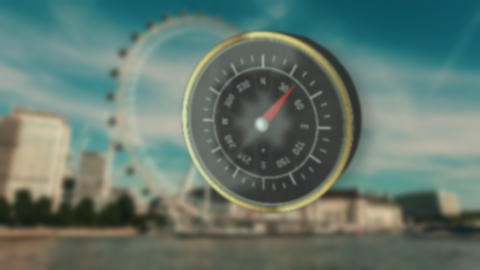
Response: 40 °
